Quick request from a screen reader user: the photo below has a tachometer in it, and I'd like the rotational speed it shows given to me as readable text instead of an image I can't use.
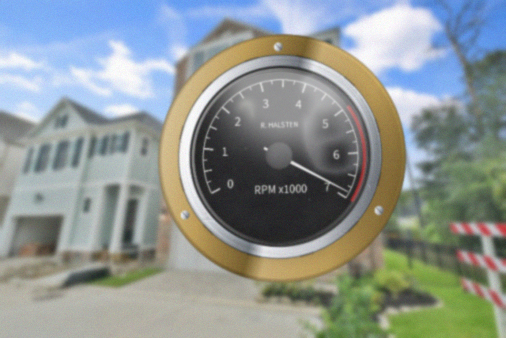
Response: 6875 rpm
